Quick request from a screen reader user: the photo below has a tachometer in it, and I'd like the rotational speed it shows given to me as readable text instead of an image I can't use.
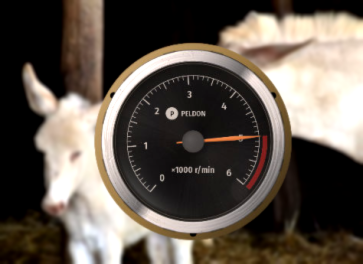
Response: 5000 rpm
